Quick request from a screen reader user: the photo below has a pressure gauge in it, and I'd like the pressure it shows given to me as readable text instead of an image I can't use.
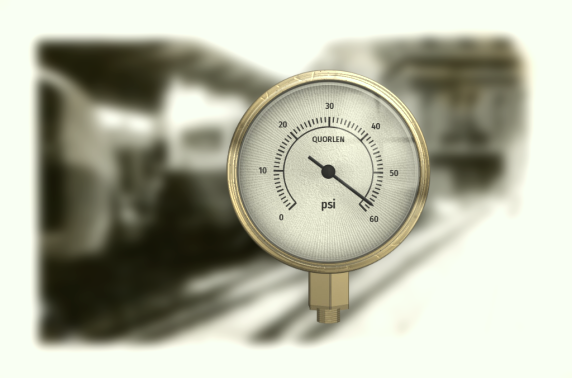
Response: 58 psi
